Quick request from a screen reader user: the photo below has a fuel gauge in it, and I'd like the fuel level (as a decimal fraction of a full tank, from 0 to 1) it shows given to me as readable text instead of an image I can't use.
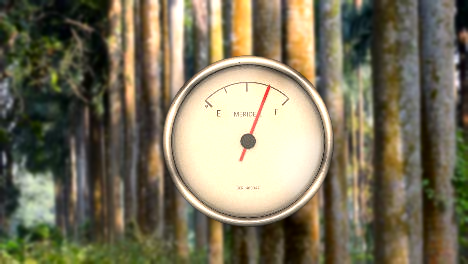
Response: 0.75
